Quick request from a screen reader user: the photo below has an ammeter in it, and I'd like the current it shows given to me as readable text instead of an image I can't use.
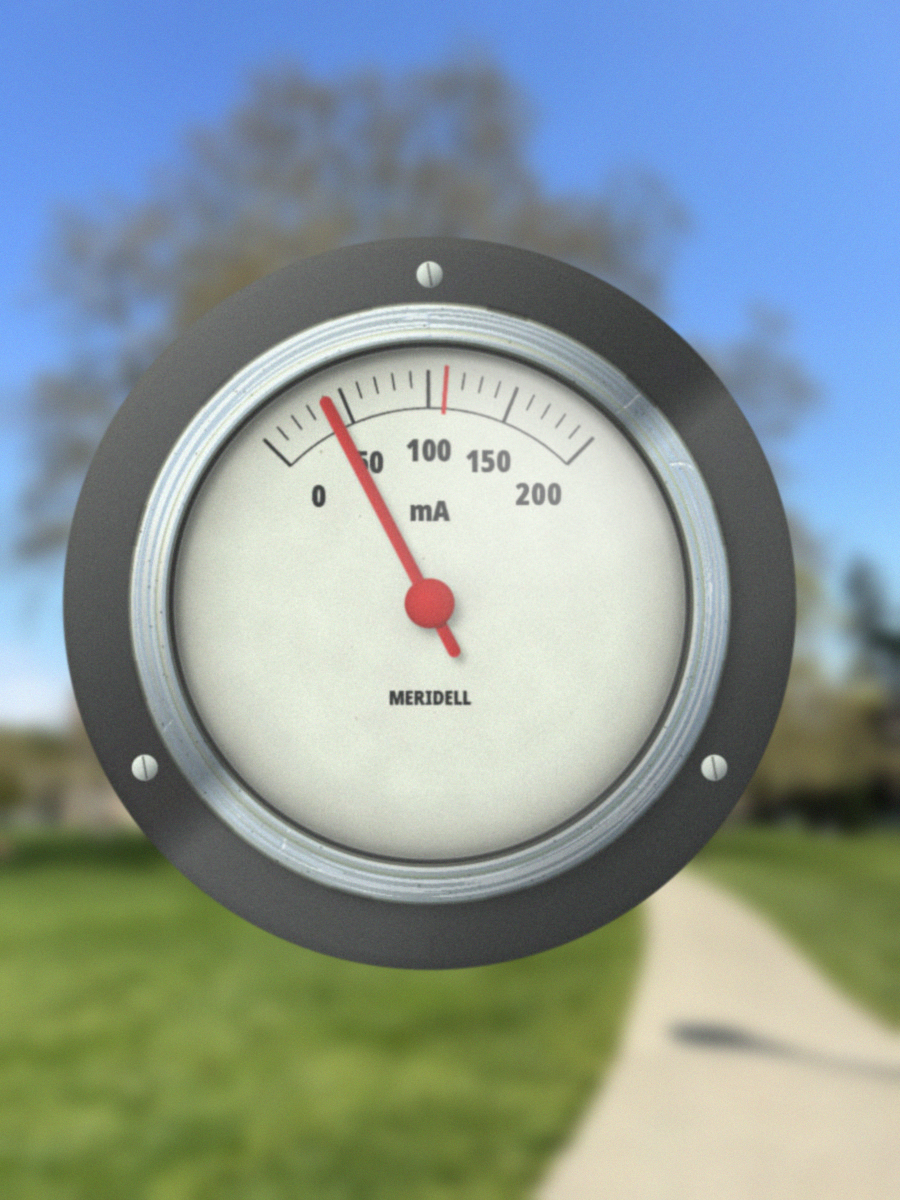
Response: 40 mA
